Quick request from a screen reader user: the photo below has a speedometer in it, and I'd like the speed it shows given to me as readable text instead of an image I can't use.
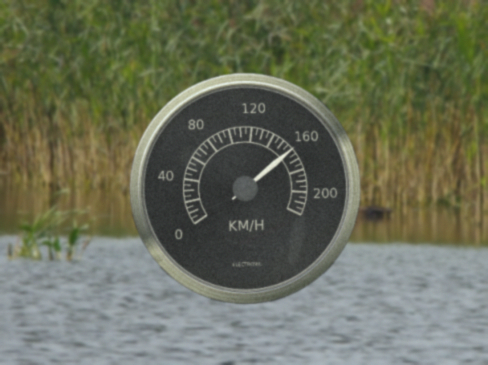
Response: 160 km/h
